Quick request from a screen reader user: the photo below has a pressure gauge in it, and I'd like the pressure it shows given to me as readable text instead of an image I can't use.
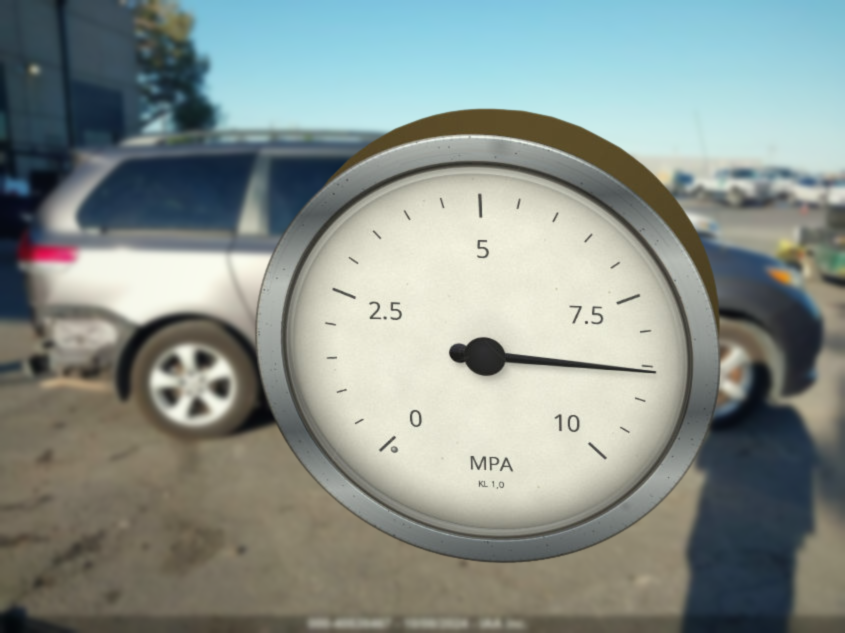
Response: 8.5 MPa
